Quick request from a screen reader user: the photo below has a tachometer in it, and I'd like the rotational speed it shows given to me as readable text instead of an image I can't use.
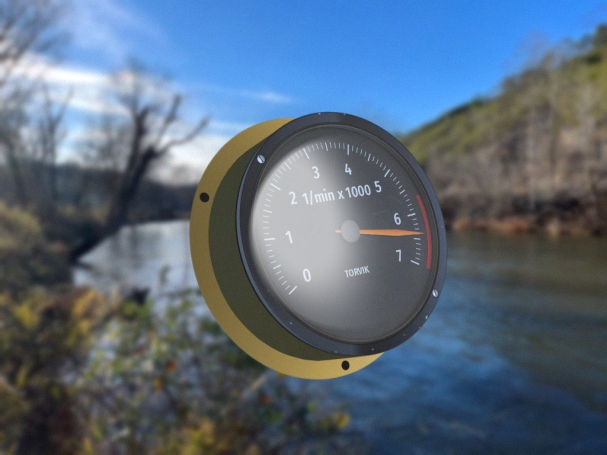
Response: 6400 rpm
